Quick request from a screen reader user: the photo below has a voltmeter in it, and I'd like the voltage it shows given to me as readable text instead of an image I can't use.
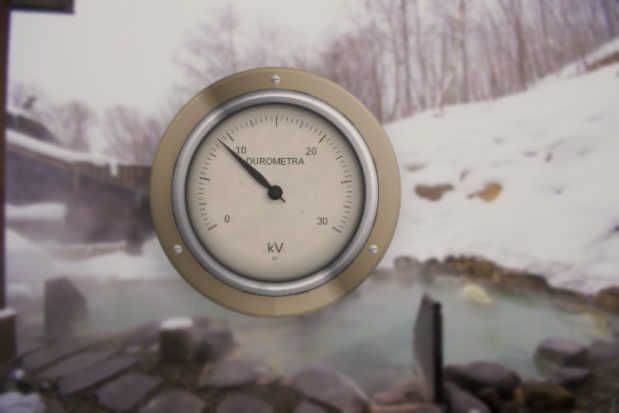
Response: 9 kV
